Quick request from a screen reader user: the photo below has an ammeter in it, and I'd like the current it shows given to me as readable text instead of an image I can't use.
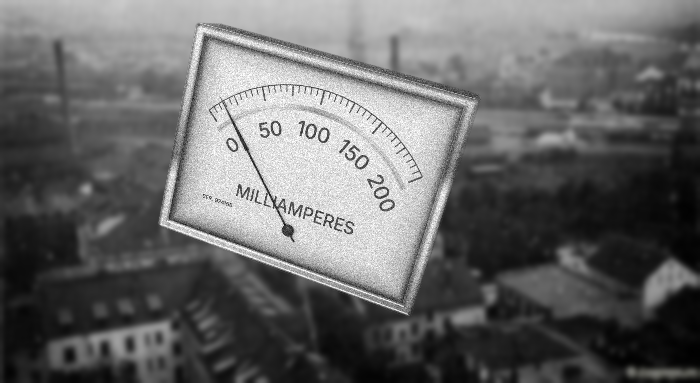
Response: 15 mA
